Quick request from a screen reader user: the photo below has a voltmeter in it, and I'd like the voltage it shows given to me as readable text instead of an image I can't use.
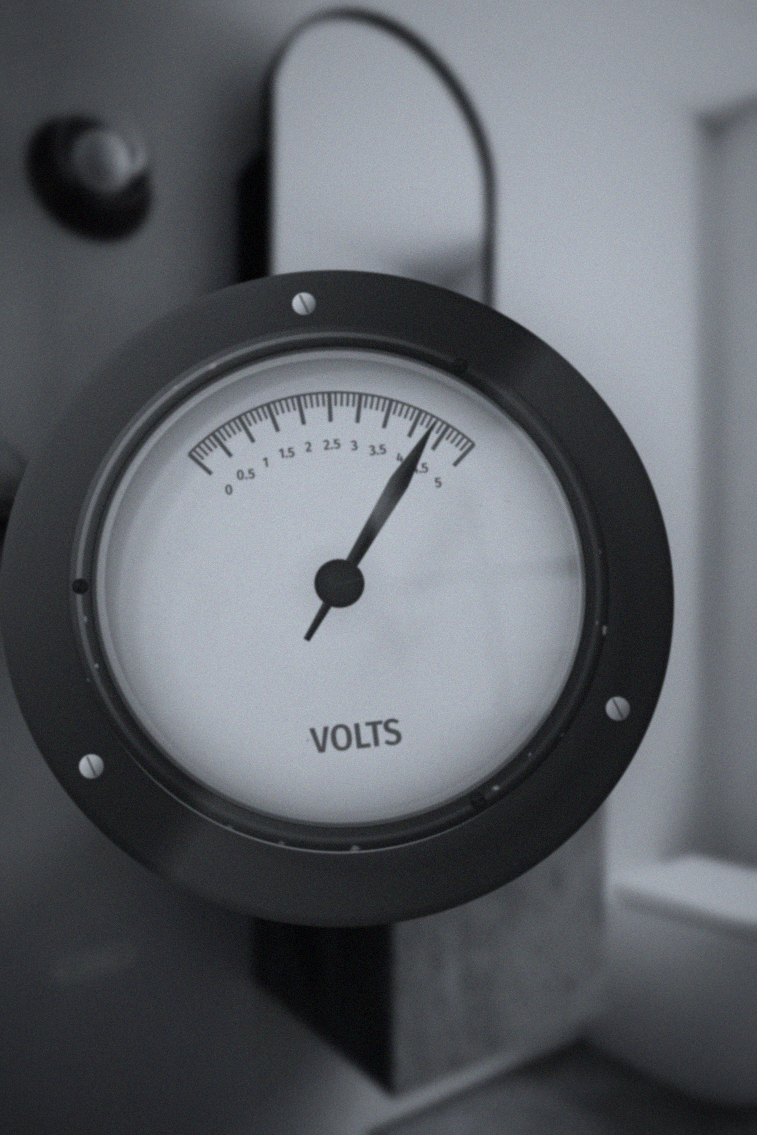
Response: 4.3 V
